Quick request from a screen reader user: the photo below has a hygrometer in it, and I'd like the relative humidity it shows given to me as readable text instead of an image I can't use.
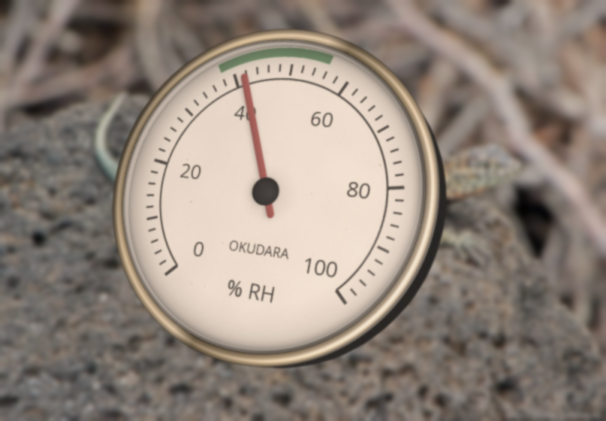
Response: 42 %
